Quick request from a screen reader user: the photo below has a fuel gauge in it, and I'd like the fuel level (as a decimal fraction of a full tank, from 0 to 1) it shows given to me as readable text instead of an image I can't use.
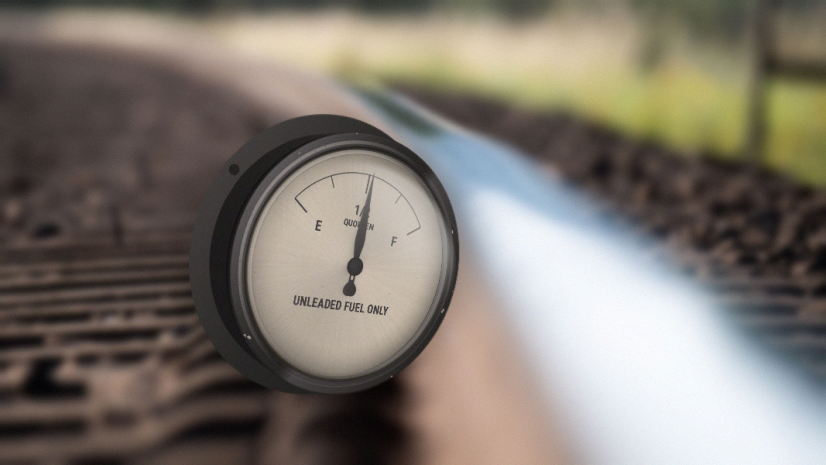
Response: 0.5
